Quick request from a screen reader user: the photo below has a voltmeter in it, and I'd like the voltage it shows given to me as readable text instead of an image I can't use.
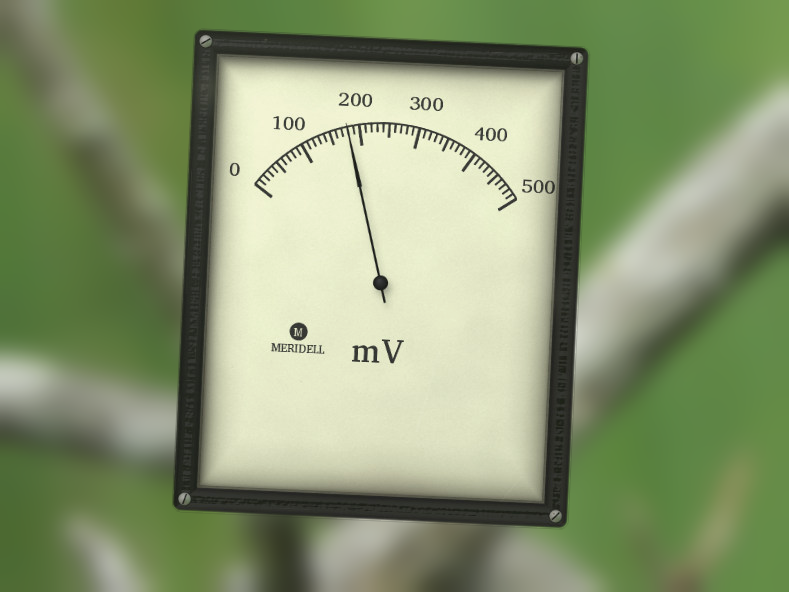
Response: 180 mV
